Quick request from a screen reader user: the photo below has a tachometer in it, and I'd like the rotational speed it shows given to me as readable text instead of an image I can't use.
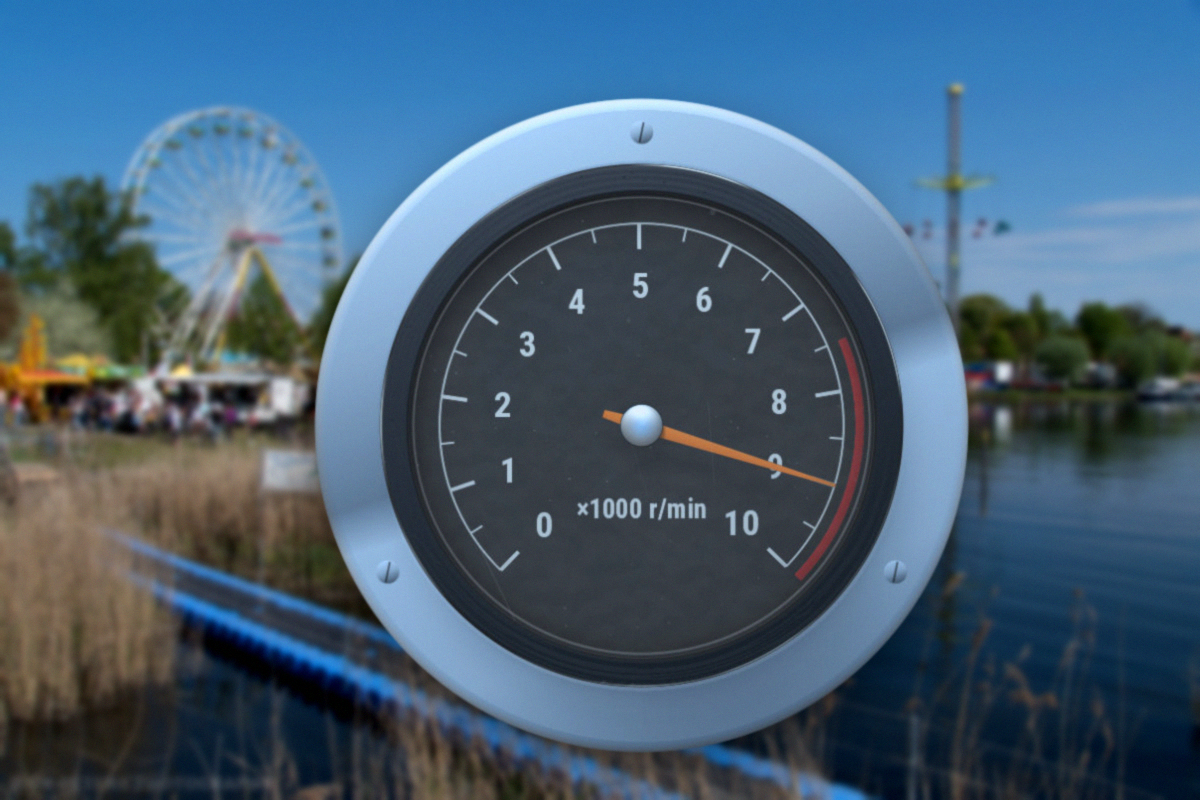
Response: 9000 rpm
